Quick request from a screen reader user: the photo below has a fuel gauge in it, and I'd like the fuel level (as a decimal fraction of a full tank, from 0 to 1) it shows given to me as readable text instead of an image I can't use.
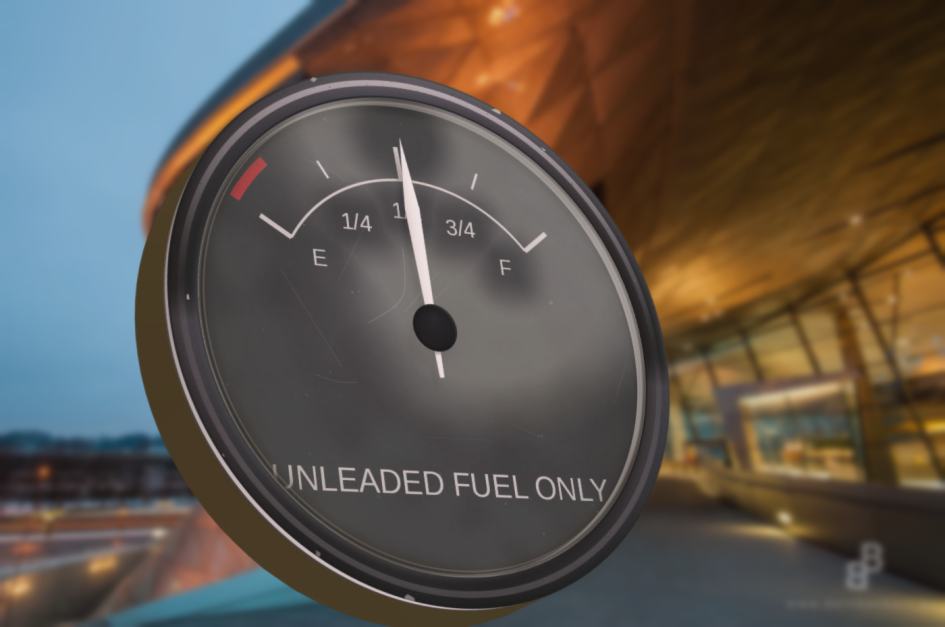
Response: 0.5
